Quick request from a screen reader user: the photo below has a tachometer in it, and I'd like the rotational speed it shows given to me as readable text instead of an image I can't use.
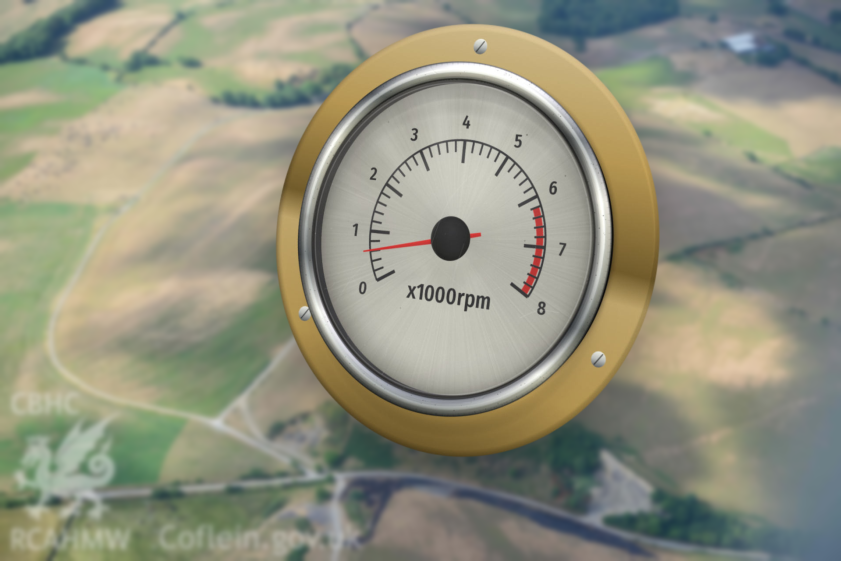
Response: 600 rpm
